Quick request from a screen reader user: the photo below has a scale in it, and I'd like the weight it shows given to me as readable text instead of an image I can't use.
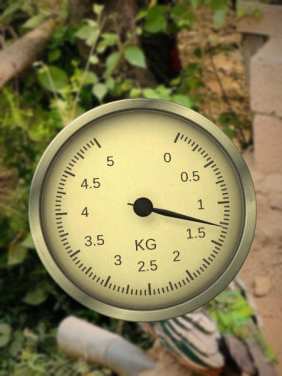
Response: 1.3 kg
